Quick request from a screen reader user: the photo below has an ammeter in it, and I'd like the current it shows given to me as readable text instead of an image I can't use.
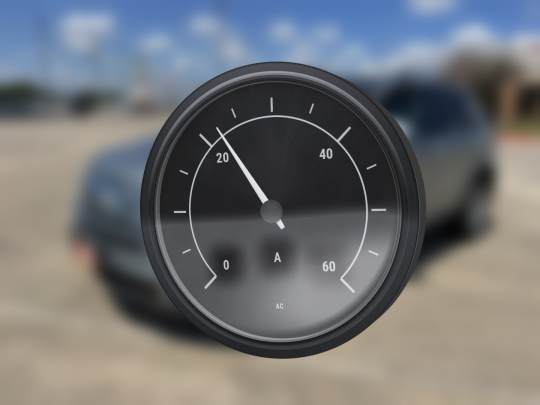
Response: 22.5 A
